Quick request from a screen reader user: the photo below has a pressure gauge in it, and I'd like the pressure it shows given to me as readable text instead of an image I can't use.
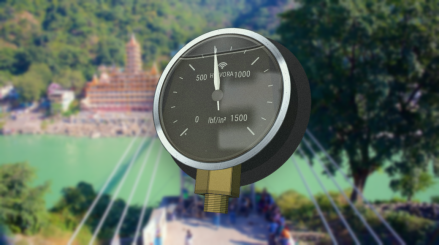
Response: 700 psi
